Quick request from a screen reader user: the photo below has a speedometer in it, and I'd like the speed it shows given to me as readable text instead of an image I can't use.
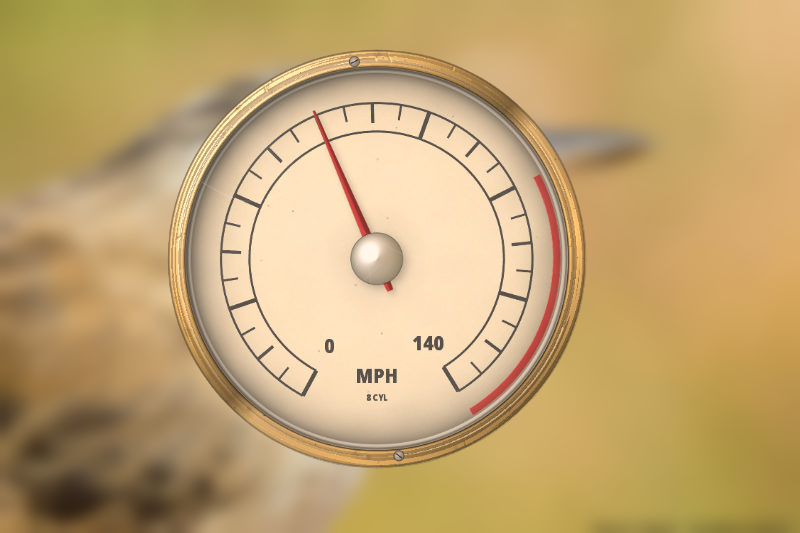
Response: 60 mph
